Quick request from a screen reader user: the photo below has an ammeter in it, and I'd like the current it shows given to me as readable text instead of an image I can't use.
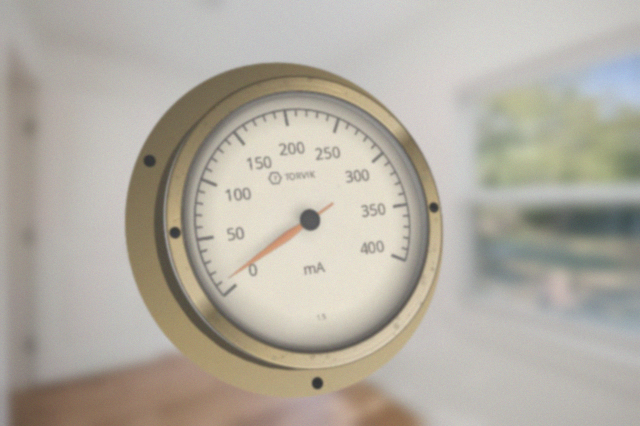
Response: 10 mA
